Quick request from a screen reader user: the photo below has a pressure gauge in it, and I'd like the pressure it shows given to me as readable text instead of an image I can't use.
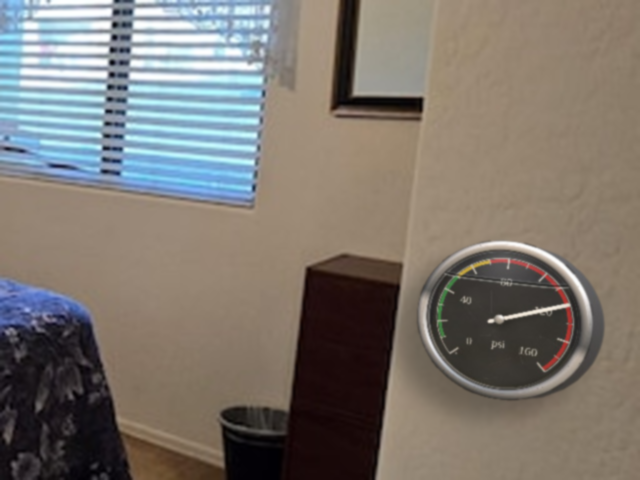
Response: 120 psi
